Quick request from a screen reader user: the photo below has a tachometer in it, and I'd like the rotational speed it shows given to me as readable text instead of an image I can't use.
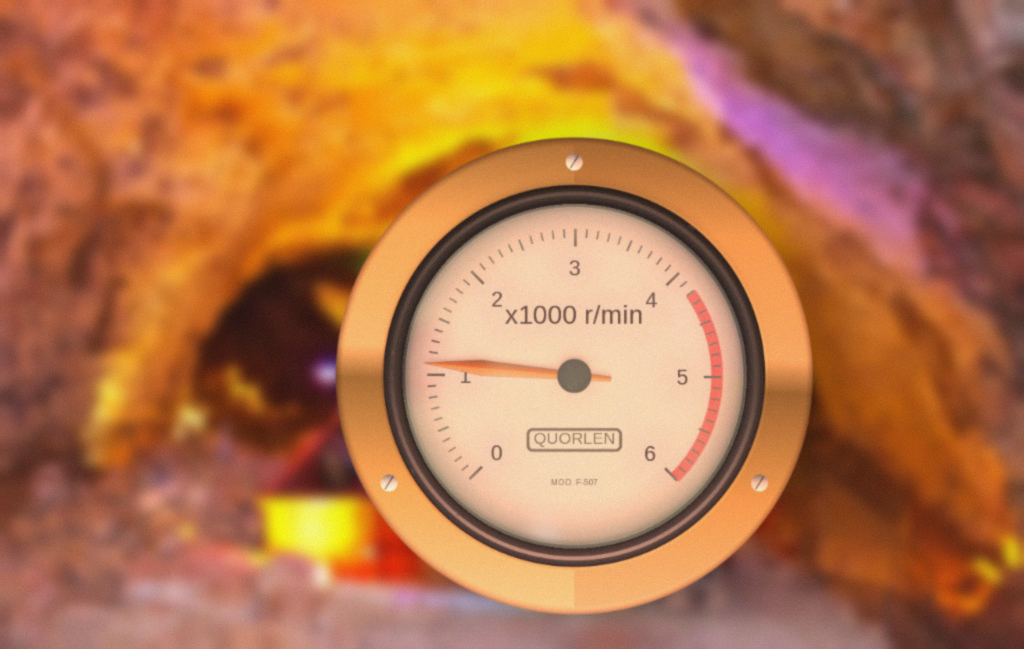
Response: 1100 rpm
